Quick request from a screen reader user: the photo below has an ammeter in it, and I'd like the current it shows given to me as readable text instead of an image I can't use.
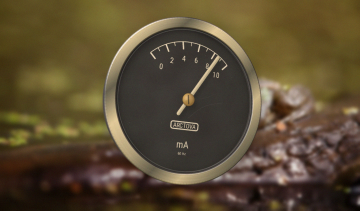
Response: 8.5 mA
